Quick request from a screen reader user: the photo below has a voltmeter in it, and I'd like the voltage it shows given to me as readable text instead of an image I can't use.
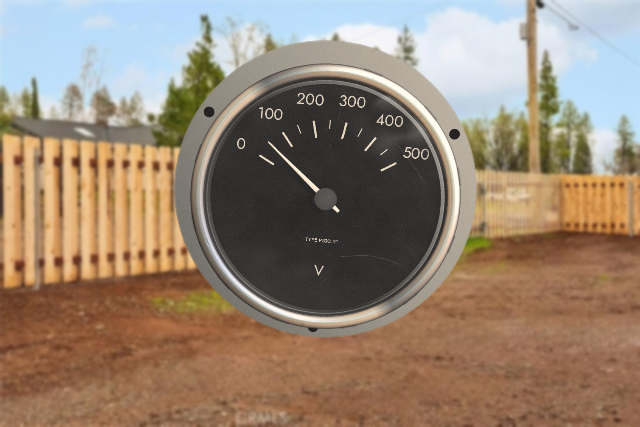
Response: 50 V
